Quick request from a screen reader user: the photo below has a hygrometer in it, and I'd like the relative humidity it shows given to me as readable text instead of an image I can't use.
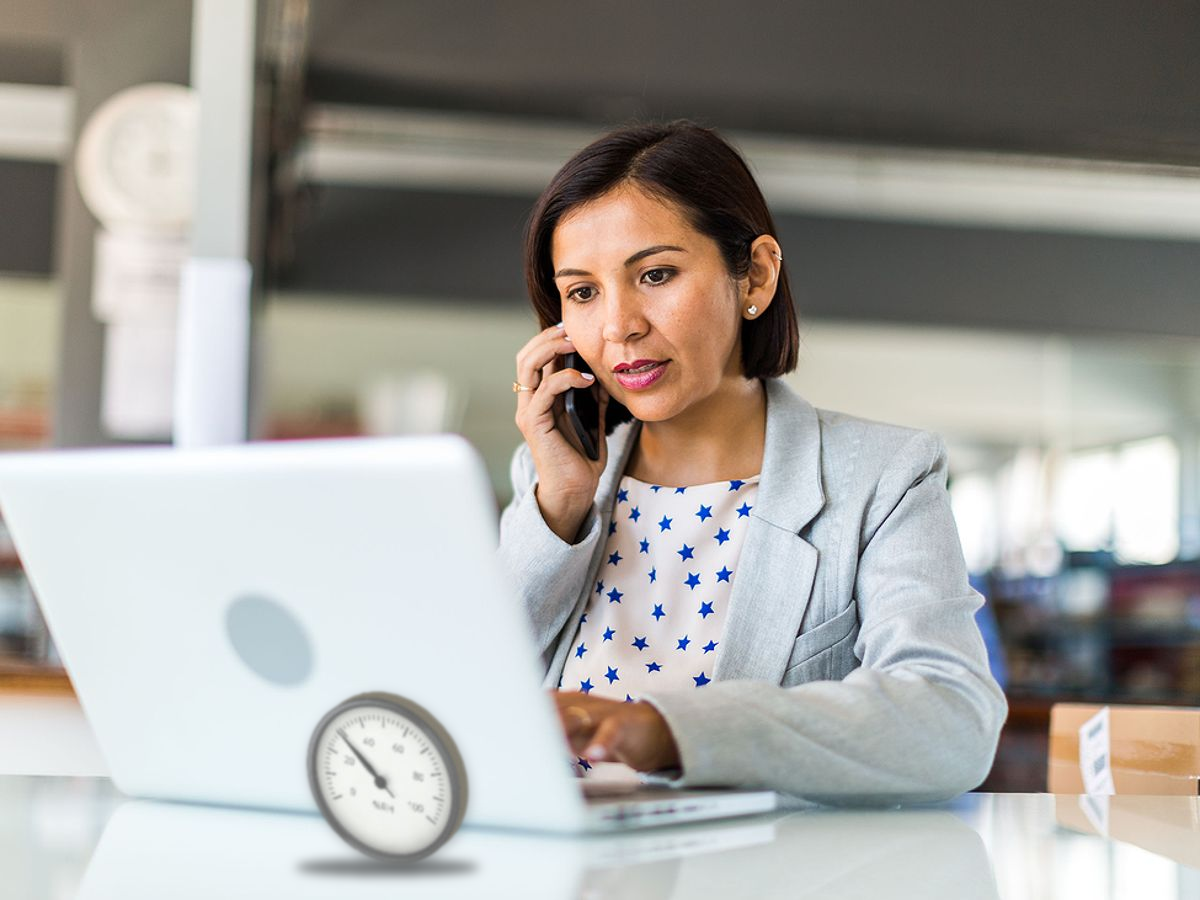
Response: 30 %
